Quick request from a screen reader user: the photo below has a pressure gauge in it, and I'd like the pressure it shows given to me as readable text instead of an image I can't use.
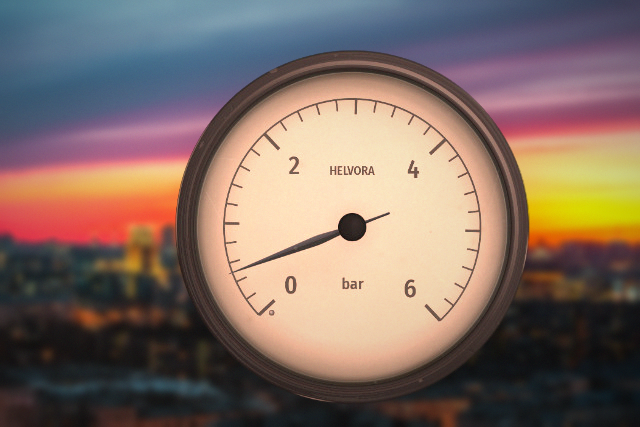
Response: 0.5 bar
